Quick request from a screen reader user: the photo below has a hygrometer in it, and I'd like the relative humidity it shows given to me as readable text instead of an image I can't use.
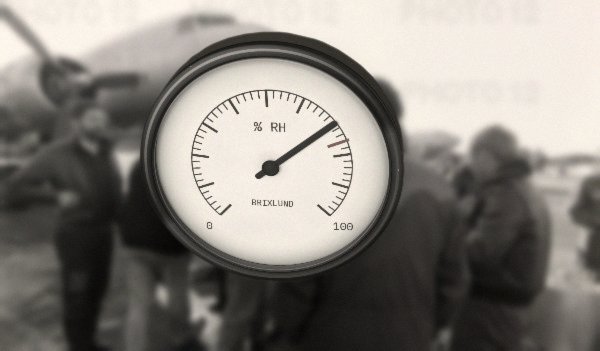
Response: 70 %
